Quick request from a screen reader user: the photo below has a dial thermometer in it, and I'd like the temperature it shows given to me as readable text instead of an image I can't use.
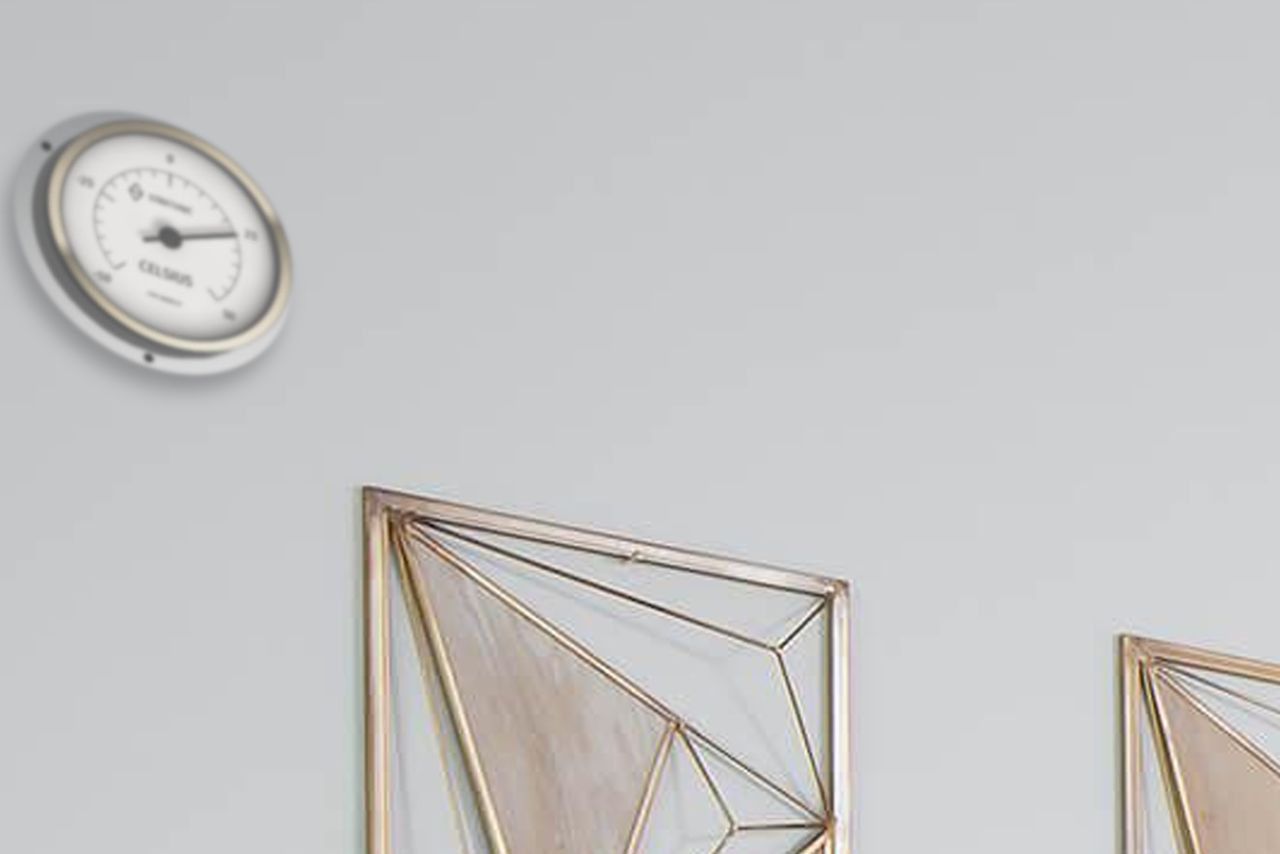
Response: 25 °C
